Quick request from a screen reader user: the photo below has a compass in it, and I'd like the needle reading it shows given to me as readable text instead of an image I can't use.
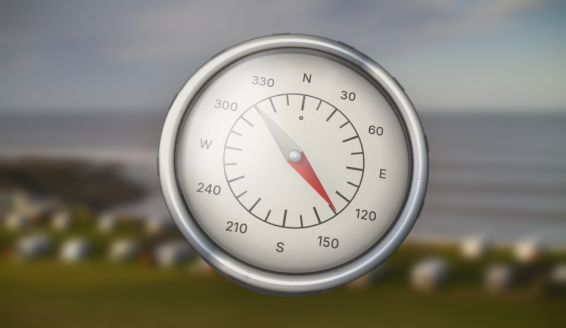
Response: 135 °
